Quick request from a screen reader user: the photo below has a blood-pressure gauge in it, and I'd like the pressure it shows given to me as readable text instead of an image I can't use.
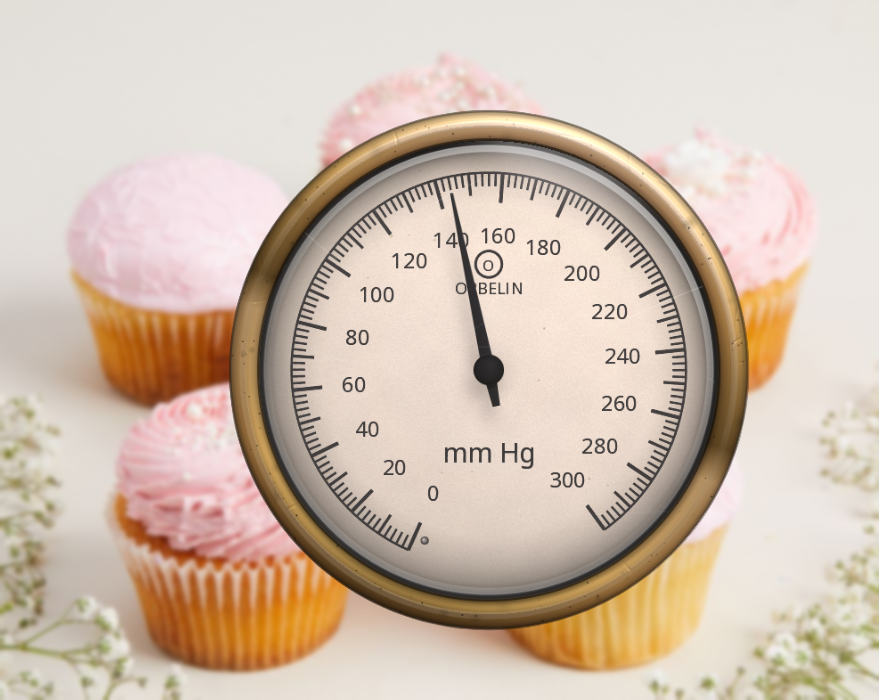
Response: 144 mmHg
